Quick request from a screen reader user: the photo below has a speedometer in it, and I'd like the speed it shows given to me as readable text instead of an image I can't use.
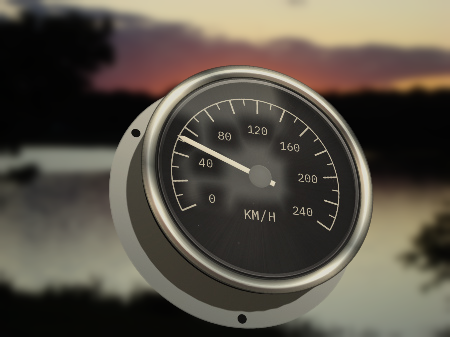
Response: 50 km/h
